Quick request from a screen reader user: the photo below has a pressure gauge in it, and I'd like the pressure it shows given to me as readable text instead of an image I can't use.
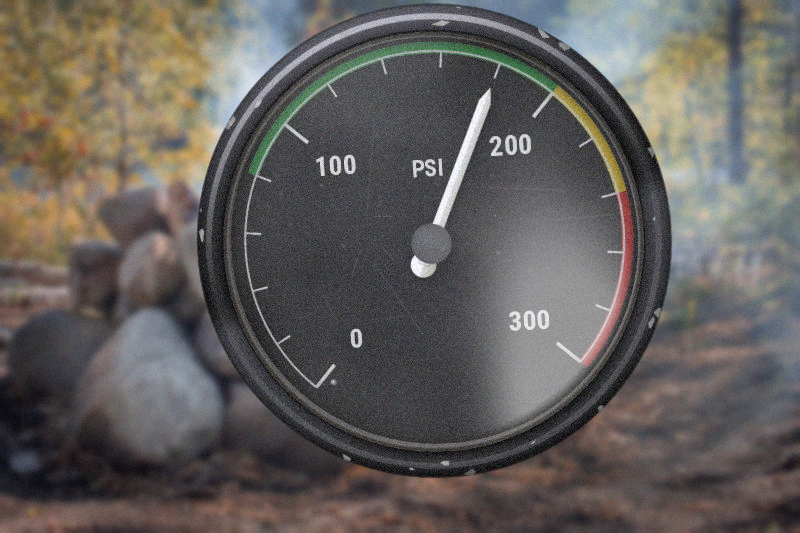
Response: 180 psi
